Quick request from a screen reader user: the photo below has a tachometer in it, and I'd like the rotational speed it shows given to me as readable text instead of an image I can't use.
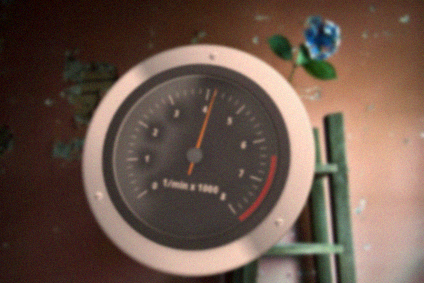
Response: 4200 rpm
